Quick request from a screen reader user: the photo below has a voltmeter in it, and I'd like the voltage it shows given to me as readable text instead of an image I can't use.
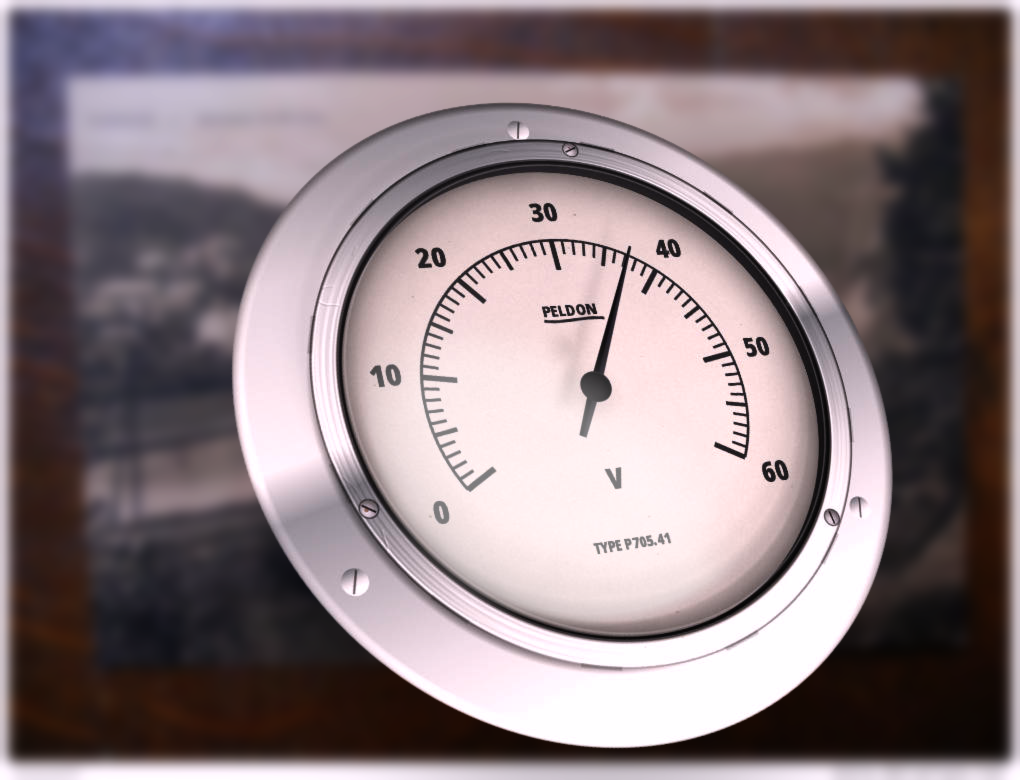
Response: 37 V
